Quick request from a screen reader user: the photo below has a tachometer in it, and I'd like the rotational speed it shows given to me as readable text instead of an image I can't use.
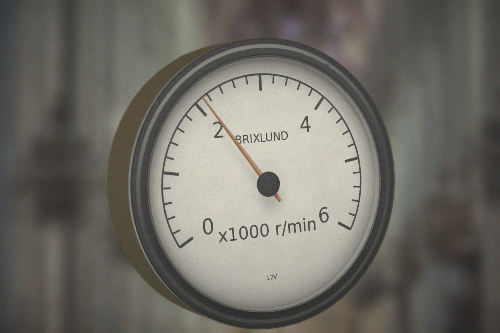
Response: 2100 rpm
